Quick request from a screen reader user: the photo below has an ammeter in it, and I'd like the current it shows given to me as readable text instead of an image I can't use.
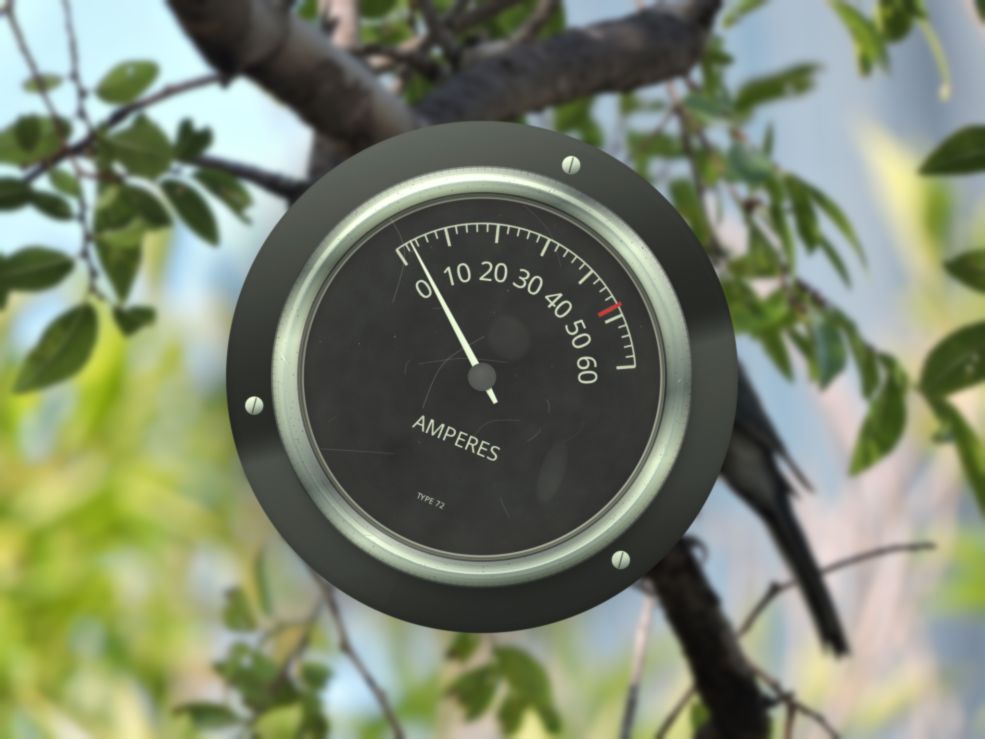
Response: 3 A
